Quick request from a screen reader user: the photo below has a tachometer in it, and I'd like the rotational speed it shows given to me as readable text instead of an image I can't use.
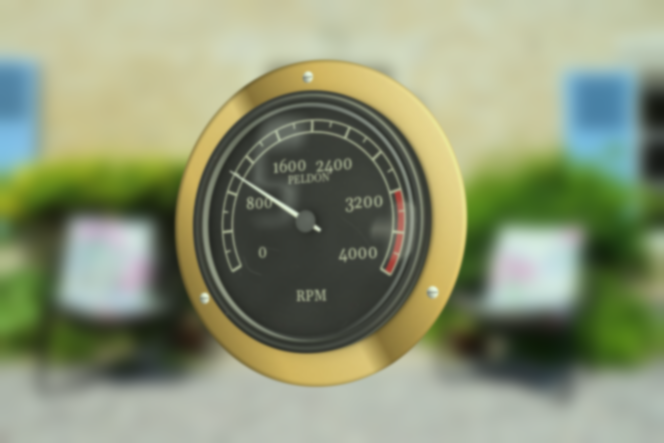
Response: 1000 rpm
